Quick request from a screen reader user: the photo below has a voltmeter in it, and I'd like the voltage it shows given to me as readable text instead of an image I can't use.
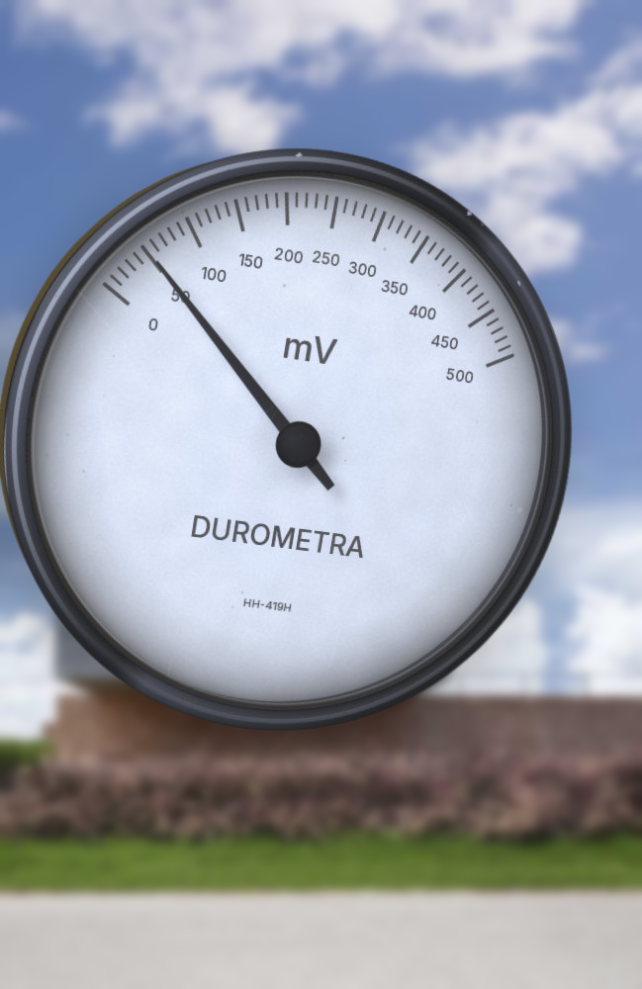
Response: 50 mV
